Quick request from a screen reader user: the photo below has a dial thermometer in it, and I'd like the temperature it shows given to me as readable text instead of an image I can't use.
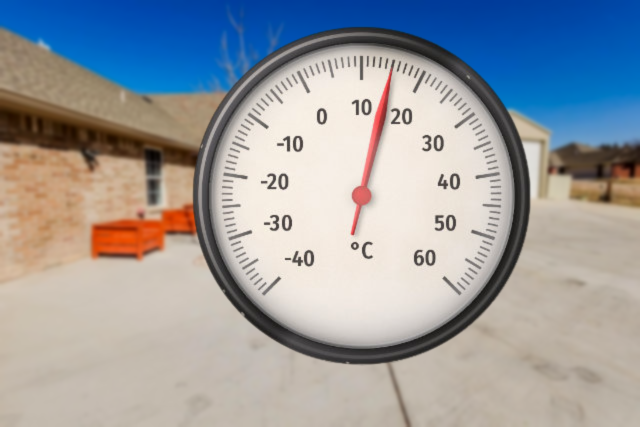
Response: 15 °C
